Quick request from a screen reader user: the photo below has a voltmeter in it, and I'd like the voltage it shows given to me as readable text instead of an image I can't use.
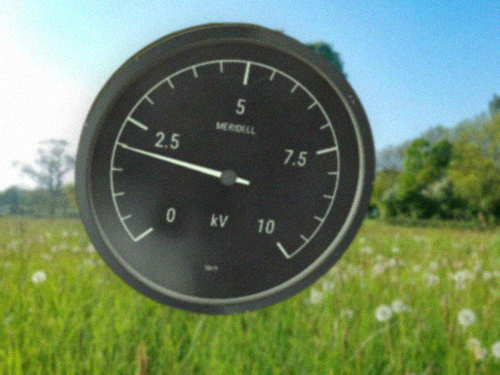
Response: 2 kV
